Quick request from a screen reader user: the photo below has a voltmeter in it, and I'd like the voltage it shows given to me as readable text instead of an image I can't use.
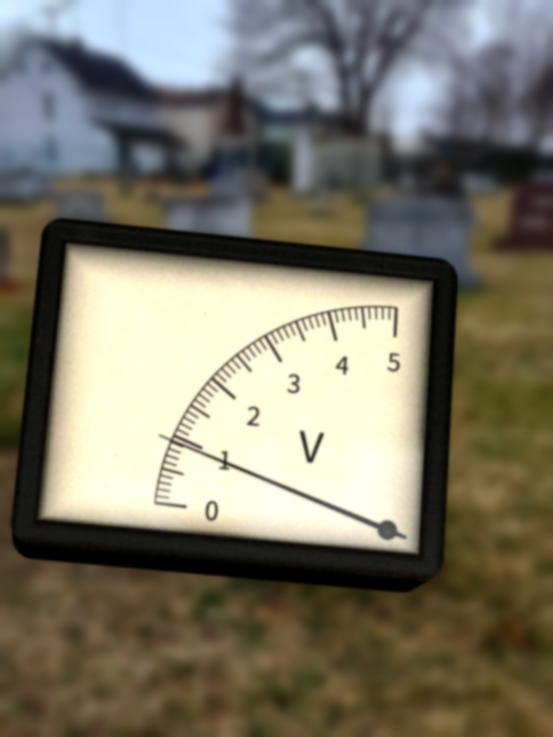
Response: 0.9 V
